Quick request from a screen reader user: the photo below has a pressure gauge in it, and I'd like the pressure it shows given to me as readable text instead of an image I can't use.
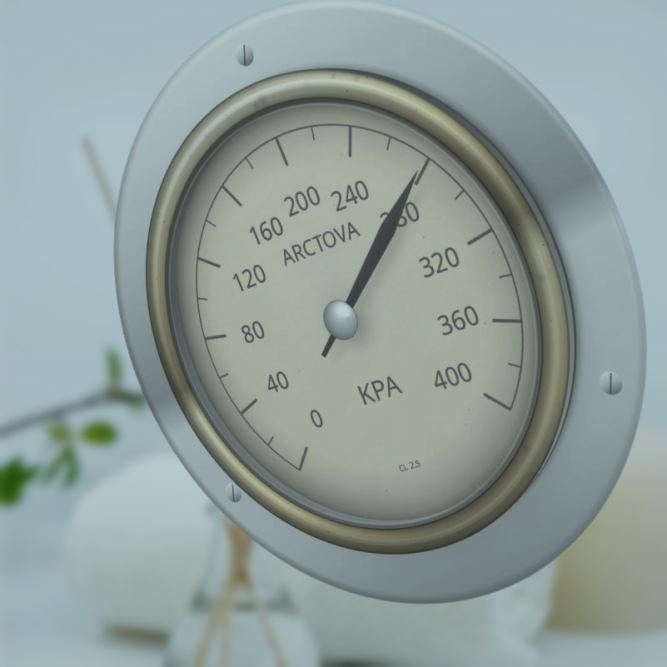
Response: 280 kPa
